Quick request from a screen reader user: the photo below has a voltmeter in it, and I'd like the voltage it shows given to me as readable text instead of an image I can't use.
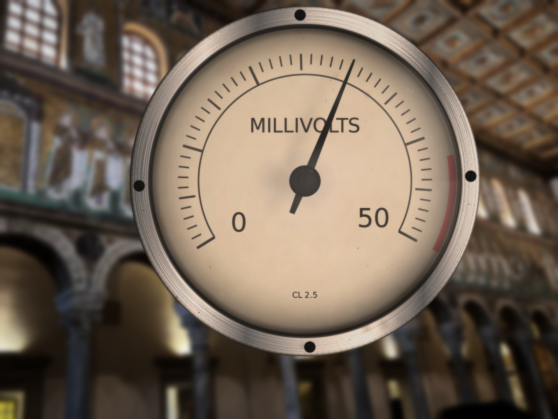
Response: 30 mV
